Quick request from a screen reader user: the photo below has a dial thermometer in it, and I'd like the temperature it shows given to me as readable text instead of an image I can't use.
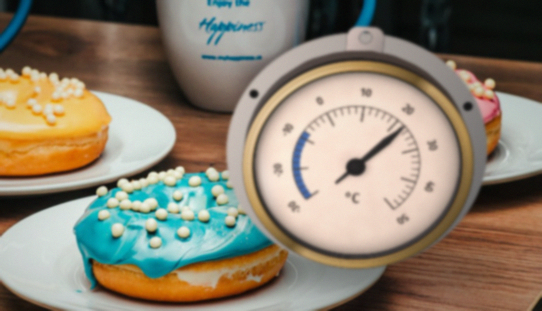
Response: 22 °C
